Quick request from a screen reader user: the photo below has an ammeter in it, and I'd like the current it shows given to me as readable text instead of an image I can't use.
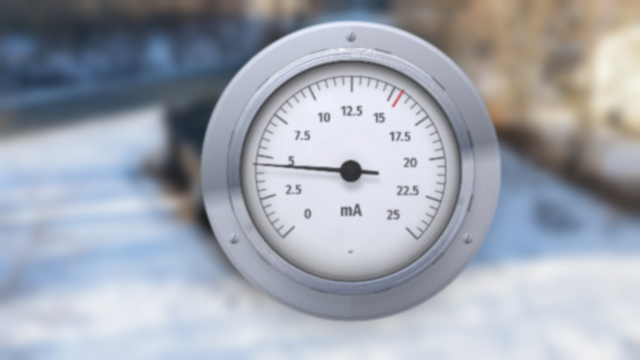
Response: 4.5 mA
